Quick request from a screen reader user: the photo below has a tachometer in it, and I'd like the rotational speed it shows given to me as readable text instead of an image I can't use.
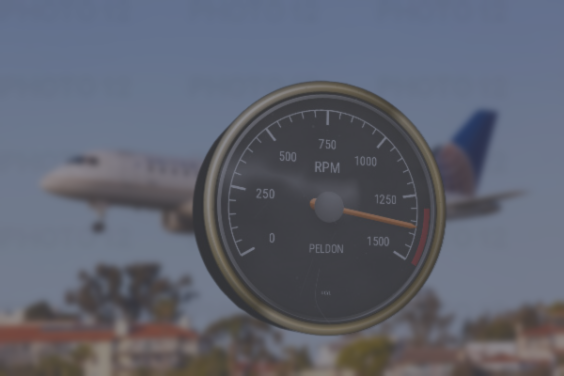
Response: 1375 rpm
